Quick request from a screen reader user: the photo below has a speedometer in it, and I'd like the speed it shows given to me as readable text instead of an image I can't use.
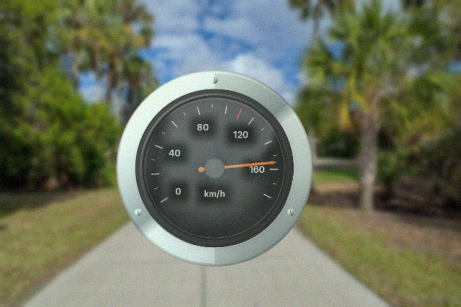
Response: 155 km/h
